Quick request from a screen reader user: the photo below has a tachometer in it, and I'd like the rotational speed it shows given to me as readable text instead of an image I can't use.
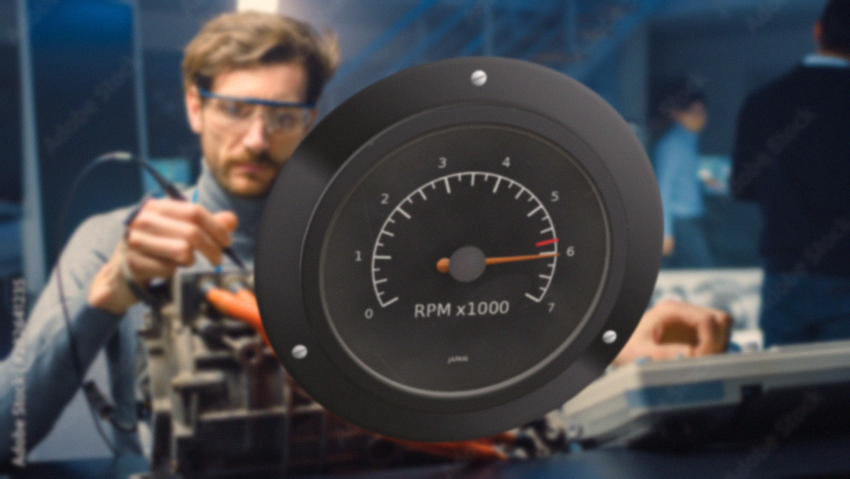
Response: 6000 rpm
